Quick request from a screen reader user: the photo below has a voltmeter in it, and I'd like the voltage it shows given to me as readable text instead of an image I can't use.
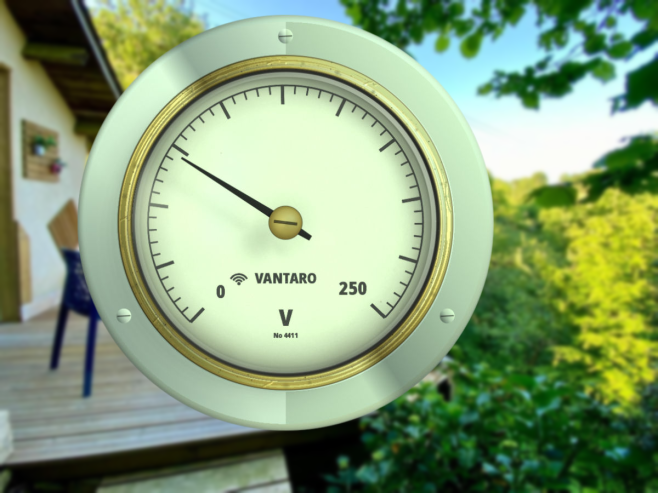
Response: 72.5 V
